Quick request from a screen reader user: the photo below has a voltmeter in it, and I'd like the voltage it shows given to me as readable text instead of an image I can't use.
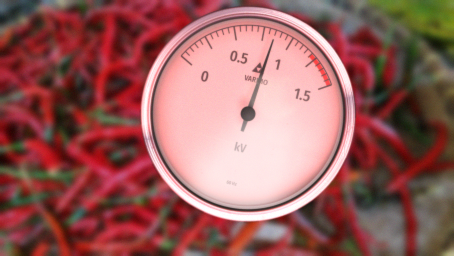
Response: 0.85 kV
